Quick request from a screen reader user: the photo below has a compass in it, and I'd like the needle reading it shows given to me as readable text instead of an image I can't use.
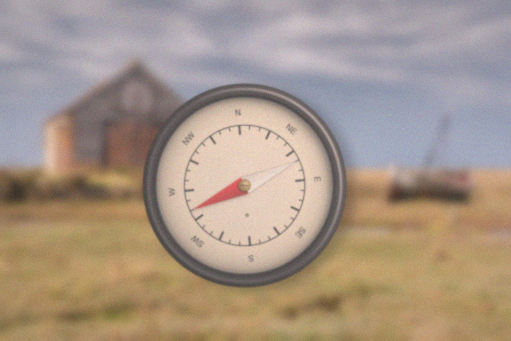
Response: 250 °
